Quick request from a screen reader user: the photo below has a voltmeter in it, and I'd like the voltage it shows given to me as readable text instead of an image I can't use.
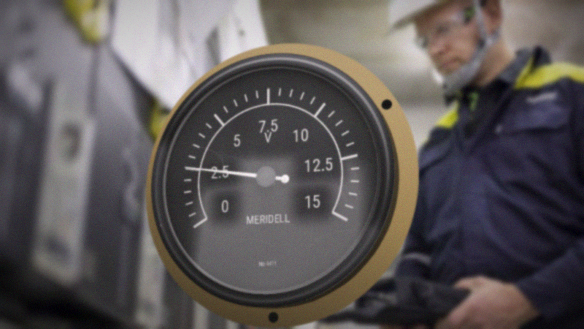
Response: 2.5 V
